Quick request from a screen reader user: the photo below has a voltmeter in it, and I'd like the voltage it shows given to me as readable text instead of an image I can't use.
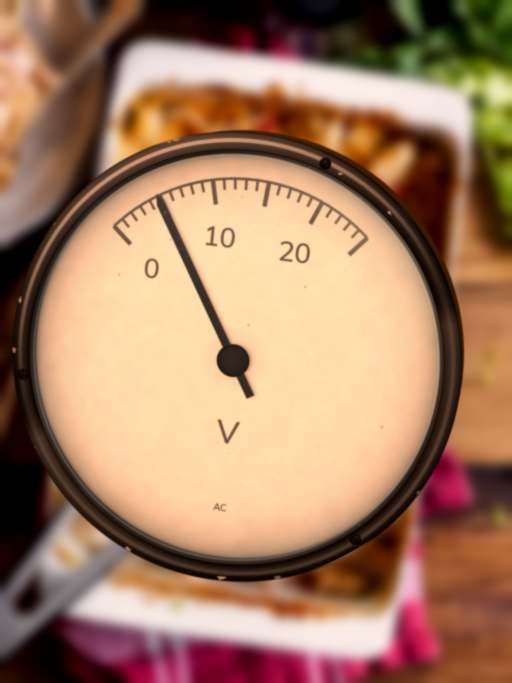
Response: 5 V
